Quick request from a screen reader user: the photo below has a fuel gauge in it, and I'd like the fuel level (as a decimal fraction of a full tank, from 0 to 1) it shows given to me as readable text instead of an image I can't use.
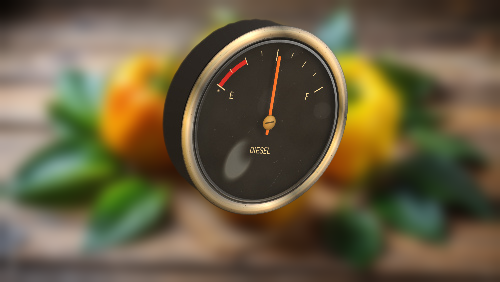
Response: 0.5
